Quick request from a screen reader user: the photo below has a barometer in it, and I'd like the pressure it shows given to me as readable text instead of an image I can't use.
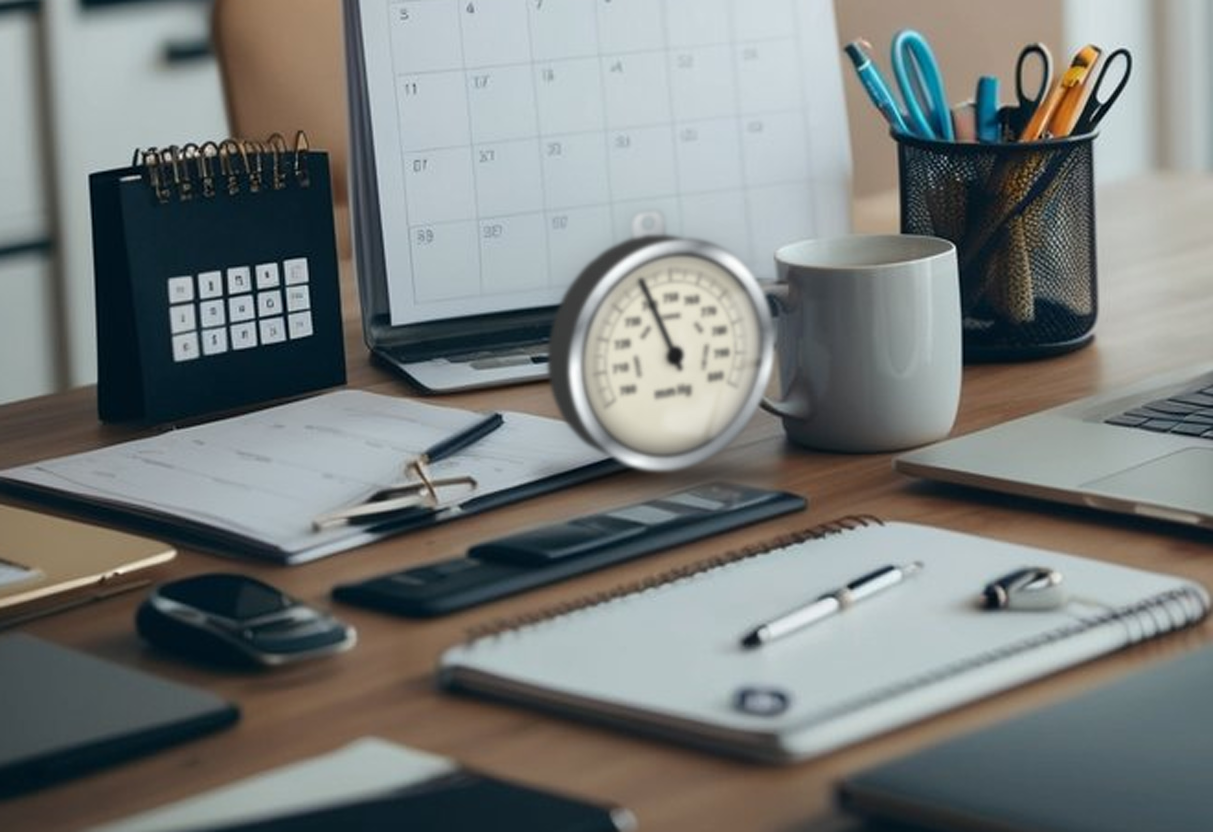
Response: 740 mmHg
